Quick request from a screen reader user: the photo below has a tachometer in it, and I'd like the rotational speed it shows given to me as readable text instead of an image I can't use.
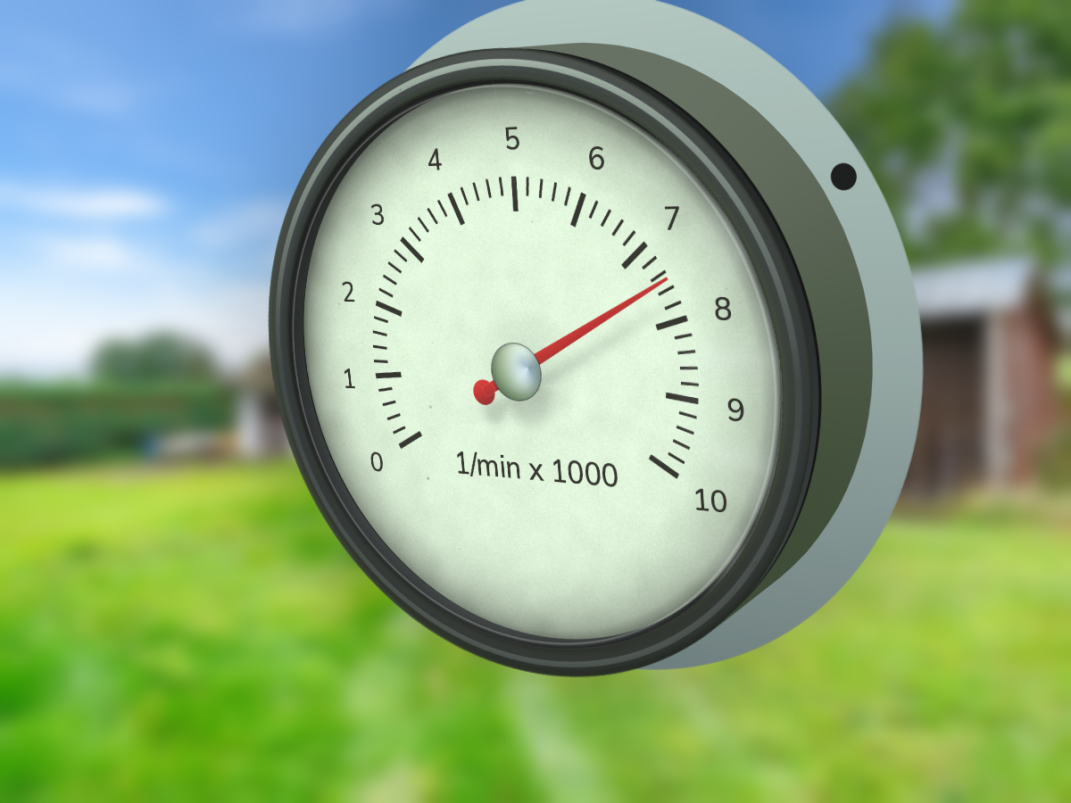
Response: 7500 rpm
